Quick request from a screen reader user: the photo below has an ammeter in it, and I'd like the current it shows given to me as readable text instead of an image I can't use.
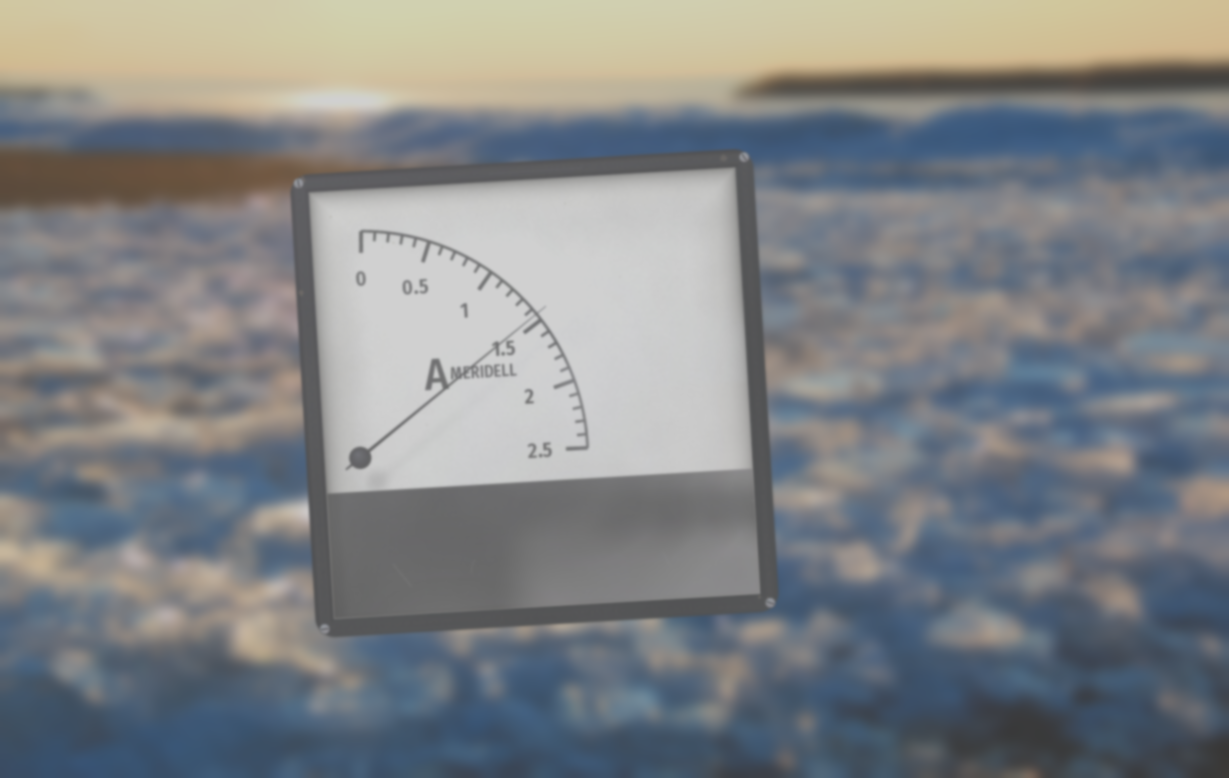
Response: 1.45 A
